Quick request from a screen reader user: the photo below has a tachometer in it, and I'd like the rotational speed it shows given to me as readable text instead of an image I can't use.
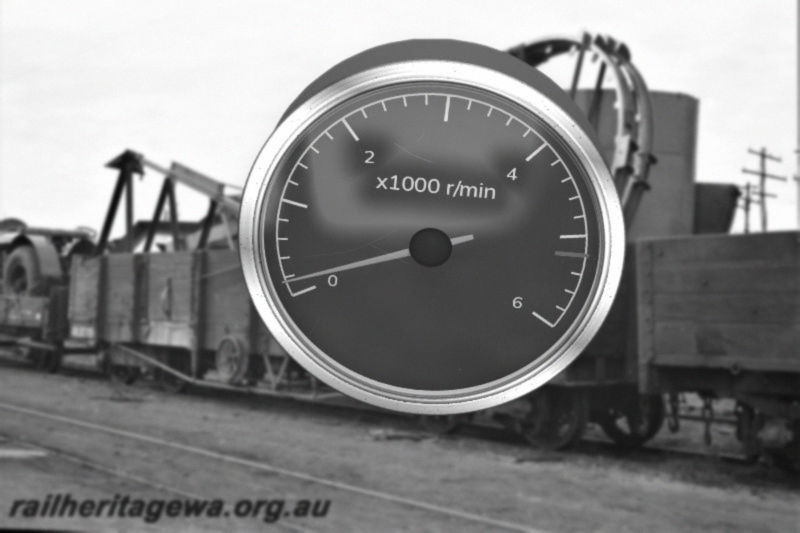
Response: 200 rpm
